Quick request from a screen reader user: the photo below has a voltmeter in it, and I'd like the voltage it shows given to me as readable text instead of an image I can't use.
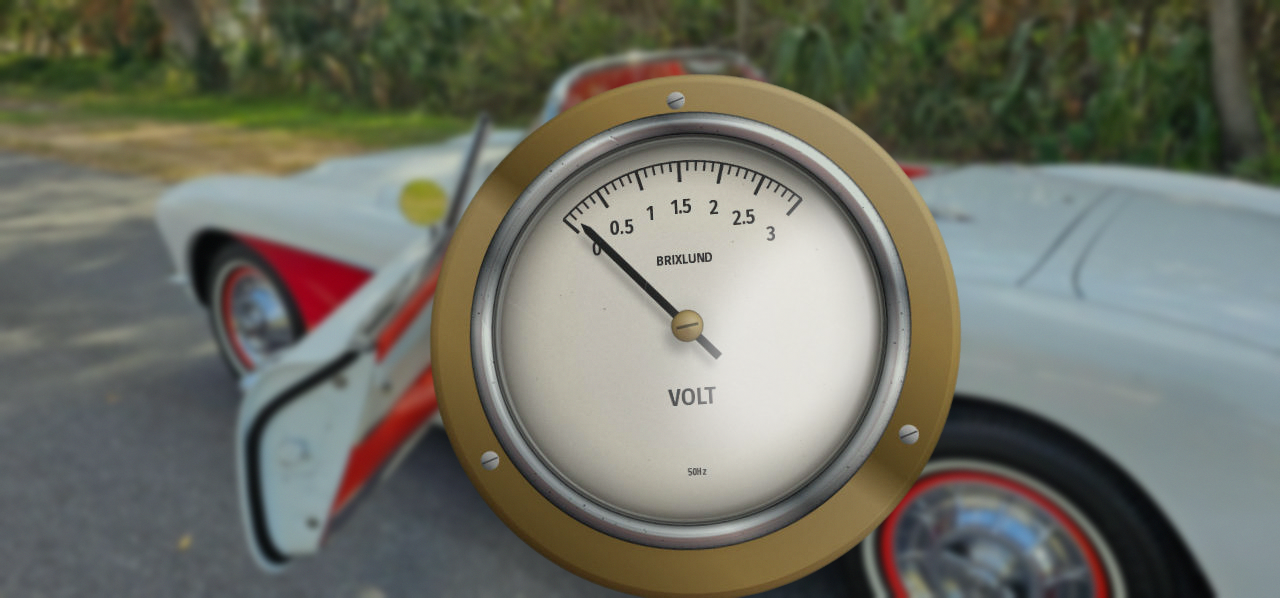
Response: 0.1 V
